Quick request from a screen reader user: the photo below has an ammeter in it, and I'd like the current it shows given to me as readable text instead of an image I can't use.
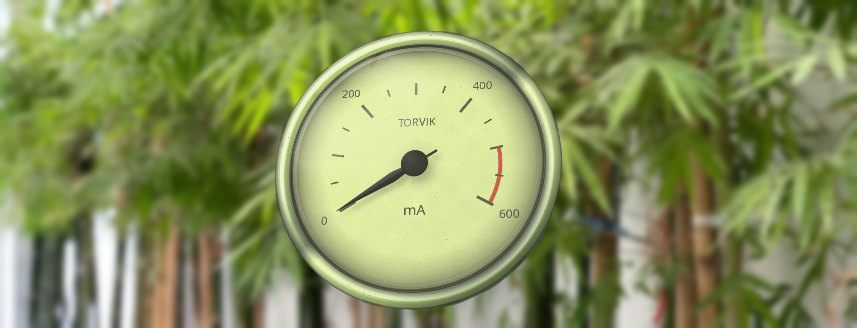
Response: 0 mA
